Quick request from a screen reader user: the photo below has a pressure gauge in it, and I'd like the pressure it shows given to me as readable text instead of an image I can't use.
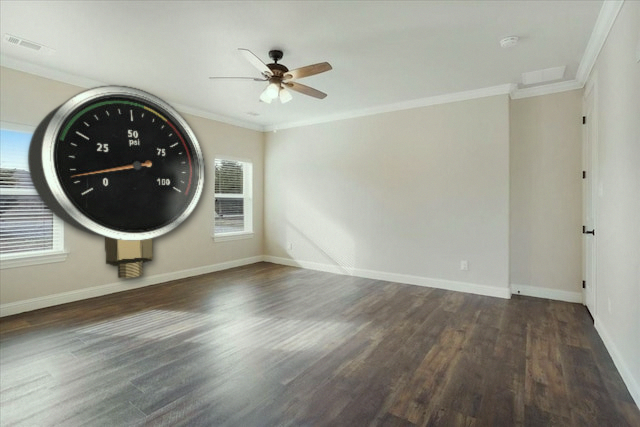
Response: 7.5 psi
